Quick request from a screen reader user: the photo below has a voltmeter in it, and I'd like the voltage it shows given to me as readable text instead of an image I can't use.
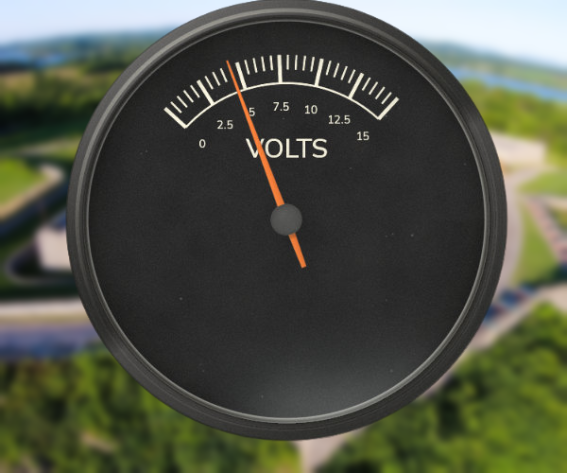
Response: 4.5 V
